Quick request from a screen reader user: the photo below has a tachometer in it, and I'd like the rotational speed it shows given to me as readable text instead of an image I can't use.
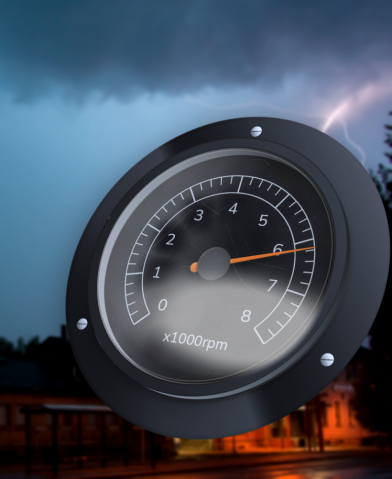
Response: 6200 rpm
